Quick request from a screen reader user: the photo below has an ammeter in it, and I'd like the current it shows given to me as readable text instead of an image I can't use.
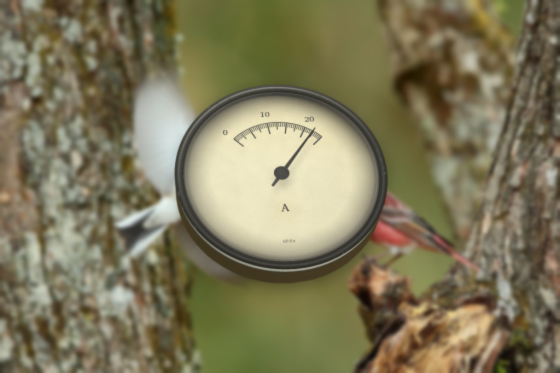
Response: 22.5 A
